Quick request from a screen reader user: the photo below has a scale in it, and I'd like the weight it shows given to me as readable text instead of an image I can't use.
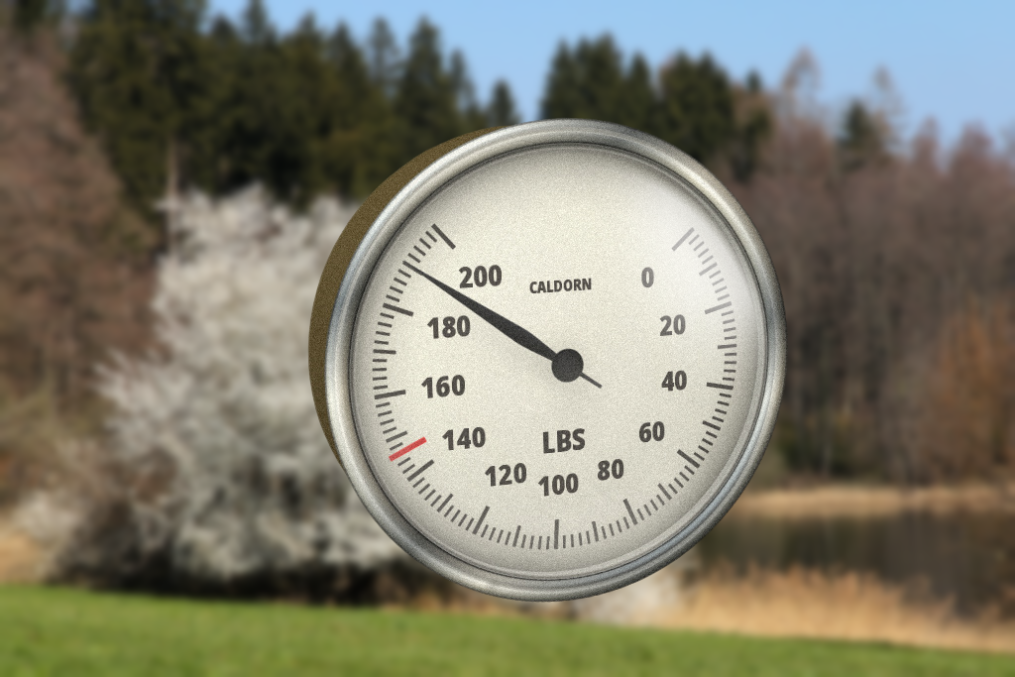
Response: 190 lb
